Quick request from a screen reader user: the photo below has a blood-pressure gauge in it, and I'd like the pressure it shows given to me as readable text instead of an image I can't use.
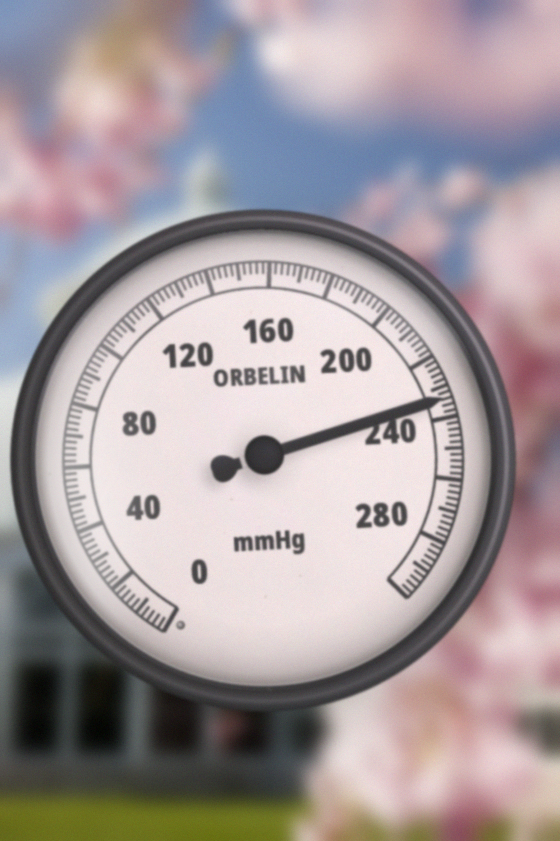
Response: 234 mmHg
